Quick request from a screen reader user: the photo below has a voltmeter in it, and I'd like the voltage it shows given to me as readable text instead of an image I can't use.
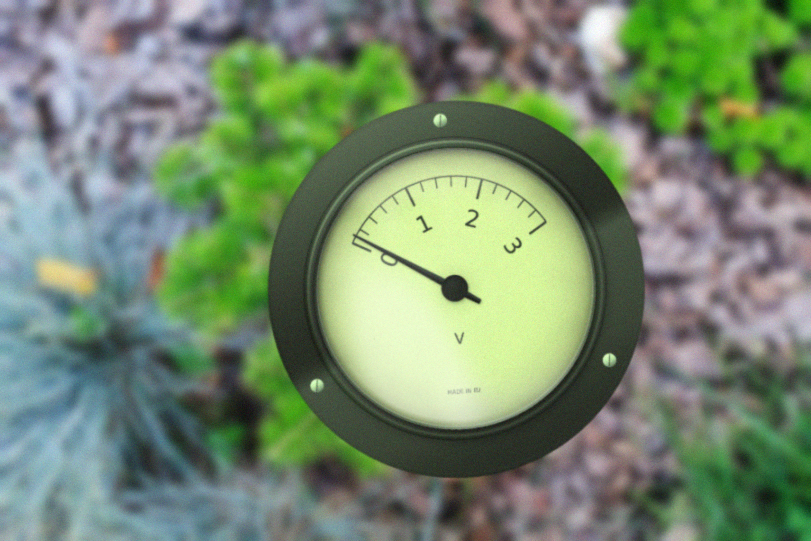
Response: 0.1 V
